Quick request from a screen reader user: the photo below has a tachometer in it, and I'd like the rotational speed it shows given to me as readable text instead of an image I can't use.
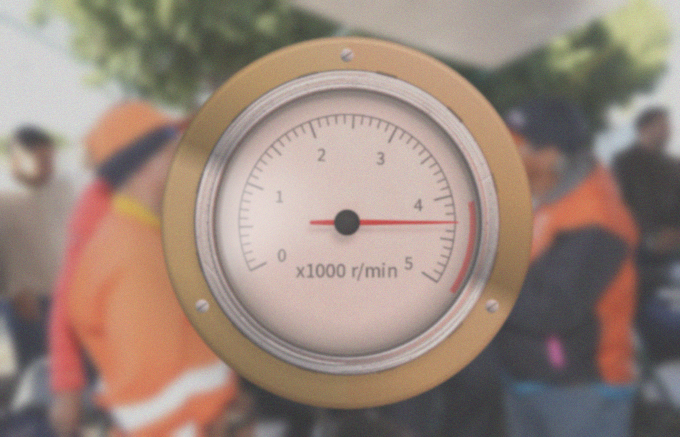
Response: 4300 rpm
